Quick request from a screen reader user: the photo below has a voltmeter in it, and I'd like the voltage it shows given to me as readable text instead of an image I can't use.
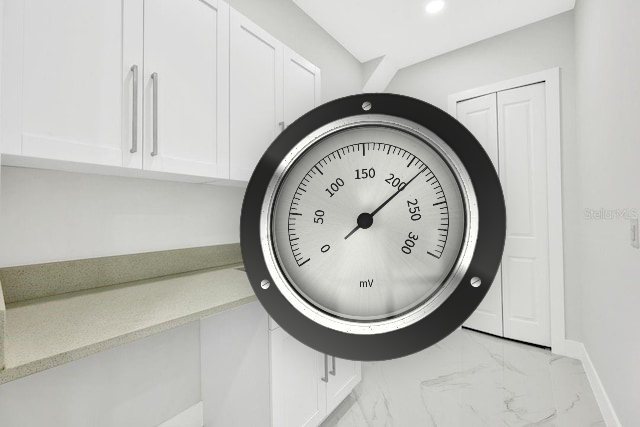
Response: 215 mV
